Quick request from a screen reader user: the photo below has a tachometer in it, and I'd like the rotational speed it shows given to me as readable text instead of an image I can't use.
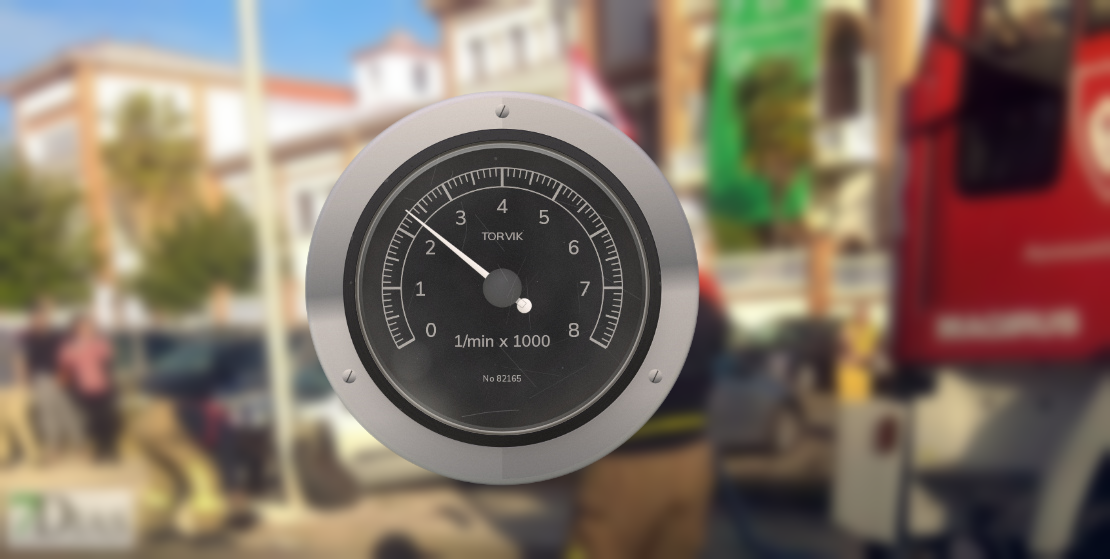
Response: 2300 rpm
